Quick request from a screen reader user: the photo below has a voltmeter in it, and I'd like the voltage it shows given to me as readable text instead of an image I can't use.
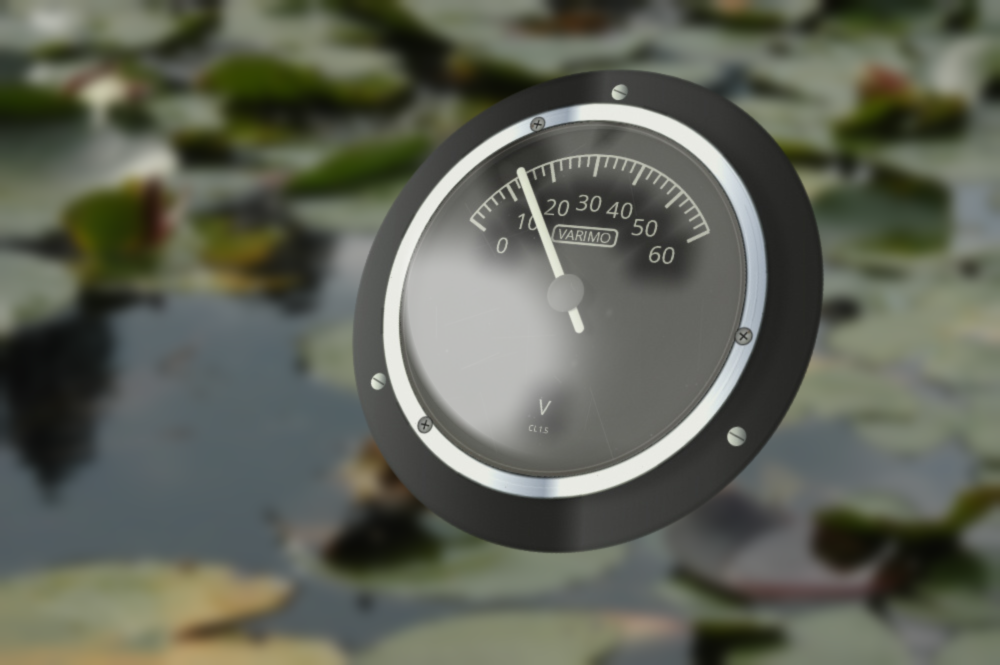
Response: 14 V
